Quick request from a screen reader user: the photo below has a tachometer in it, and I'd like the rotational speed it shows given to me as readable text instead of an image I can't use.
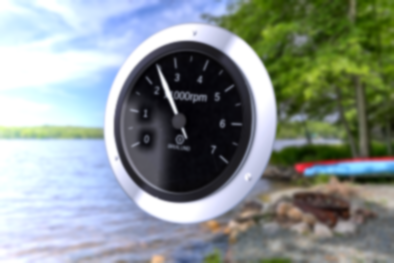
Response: 2500 rpm
